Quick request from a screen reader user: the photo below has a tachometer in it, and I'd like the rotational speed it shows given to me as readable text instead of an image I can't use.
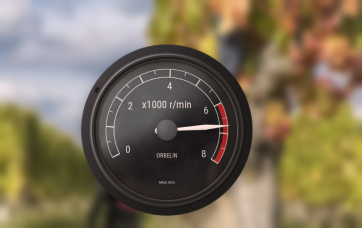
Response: 6750 rpm
